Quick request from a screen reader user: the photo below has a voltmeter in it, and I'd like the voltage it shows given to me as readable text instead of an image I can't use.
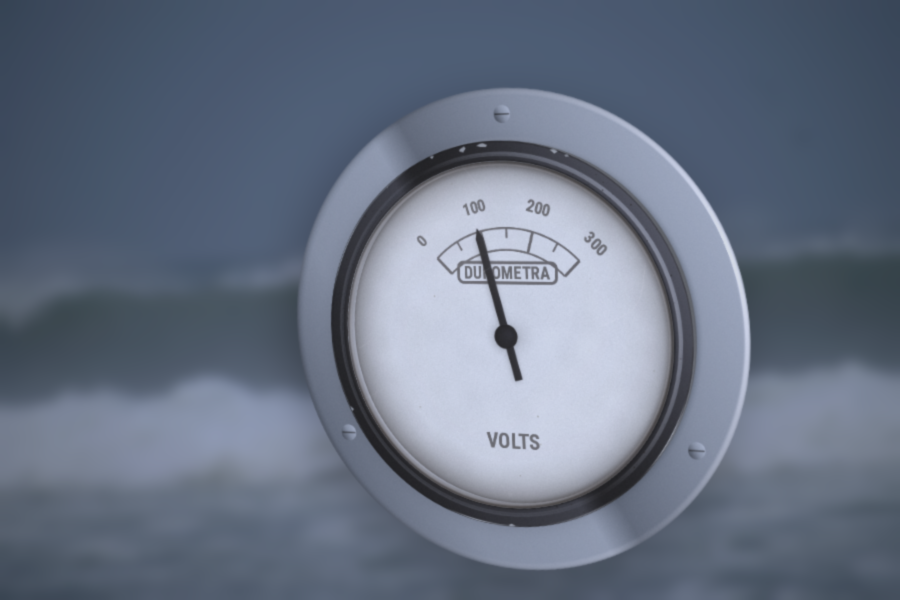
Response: 100 V
